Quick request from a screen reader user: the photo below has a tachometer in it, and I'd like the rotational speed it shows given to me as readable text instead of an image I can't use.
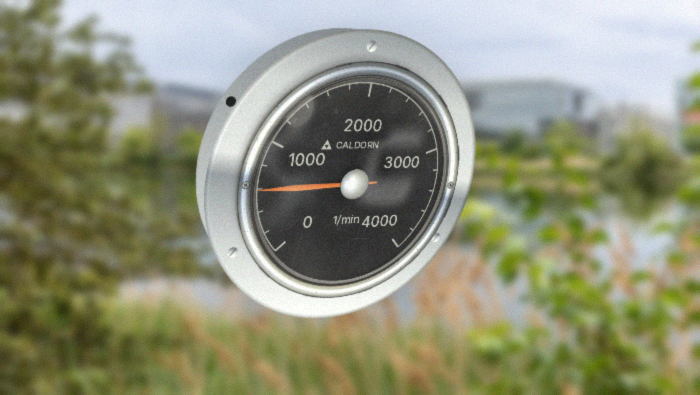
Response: 600 rpm
